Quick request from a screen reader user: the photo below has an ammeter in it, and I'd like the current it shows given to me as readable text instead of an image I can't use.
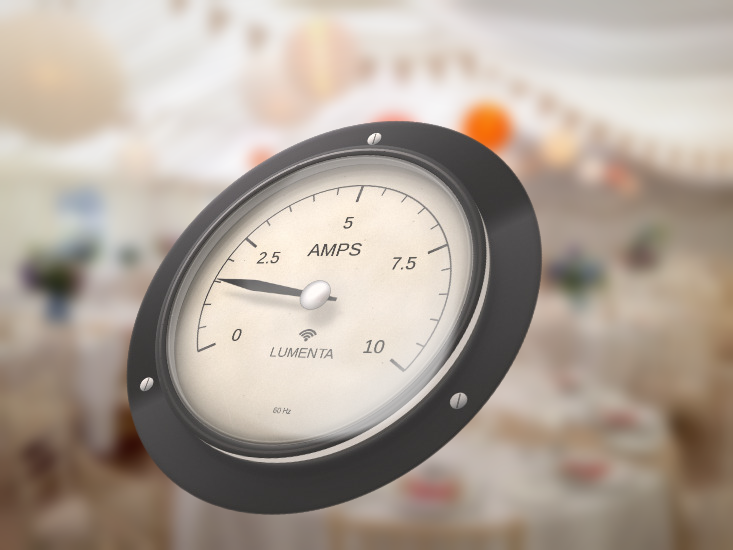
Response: 1.5 A
